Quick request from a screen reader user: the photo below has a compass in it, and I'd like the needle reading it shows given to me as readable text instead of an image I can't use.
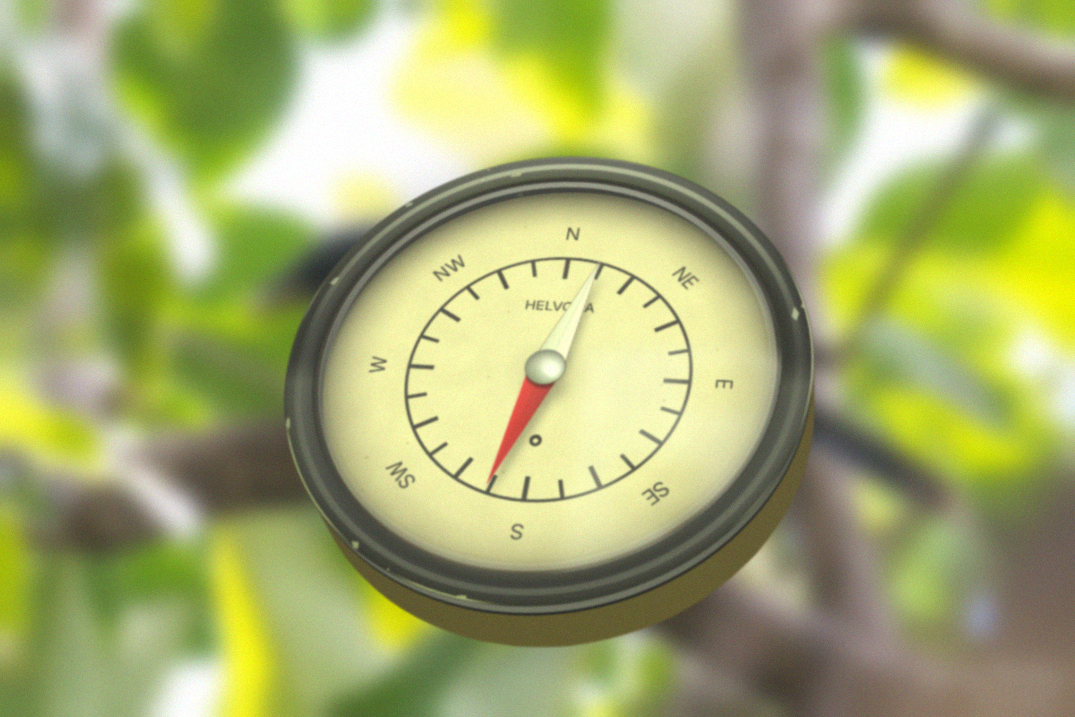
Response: 195 °
